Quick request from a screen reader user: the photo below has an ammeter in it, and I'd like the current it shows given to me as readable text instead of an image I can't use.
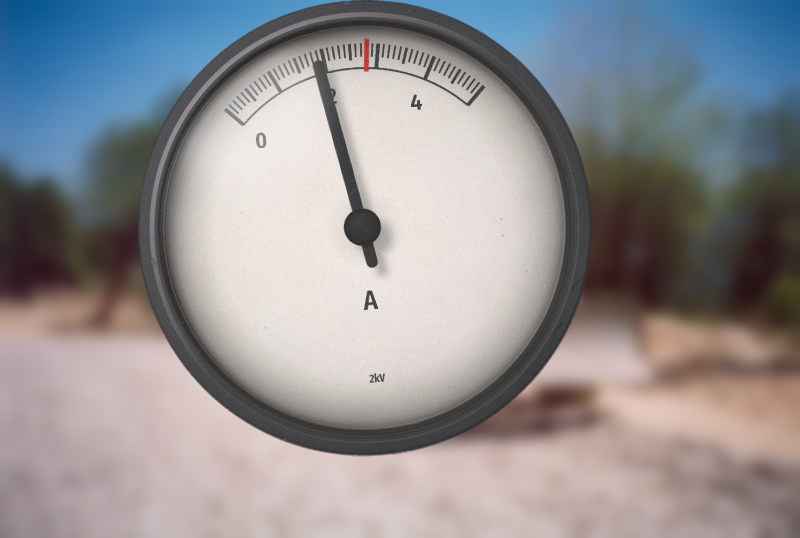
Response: 1.9 A
